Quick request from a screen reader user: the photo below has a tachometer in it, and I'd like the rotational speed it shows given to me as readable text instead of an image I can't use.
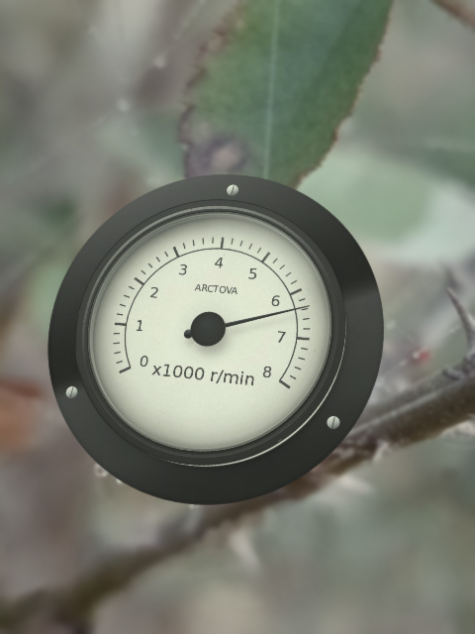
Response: 6400 rpm
